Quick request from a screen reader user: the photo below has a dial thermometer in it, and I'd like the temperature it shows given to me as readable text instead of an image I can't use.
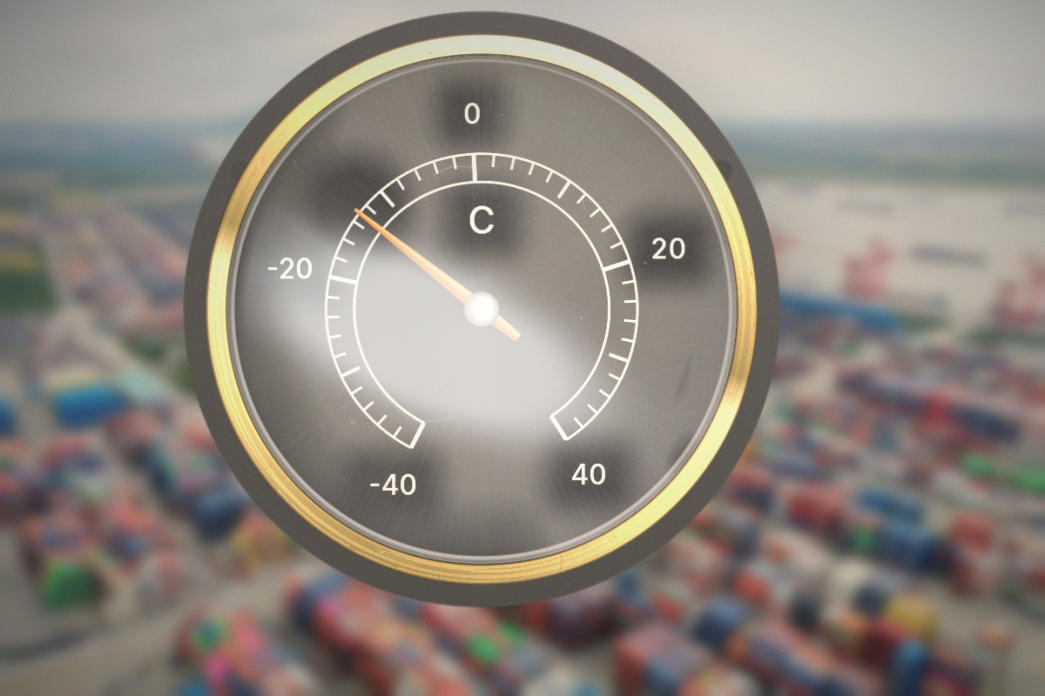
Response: -13 °C
